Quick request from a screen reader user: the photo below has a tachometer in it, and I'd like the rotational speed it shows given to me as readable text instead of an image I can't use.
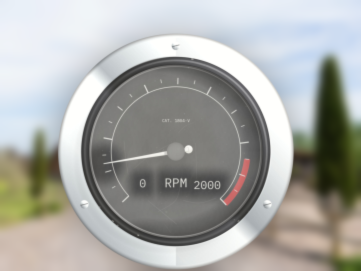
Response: 250 rpm
